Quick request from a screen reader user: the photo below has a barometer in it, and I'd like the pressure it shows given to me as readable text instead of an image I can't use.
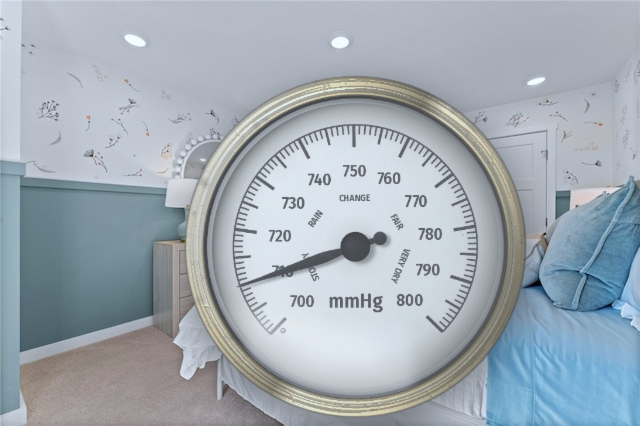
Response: 710 mmHg
